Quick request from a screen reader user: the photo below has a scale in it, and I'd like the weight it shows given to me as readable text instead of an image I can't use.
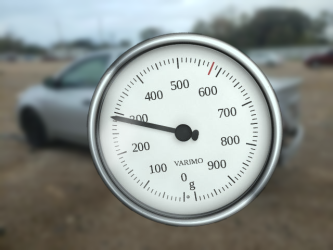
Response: 290 g
